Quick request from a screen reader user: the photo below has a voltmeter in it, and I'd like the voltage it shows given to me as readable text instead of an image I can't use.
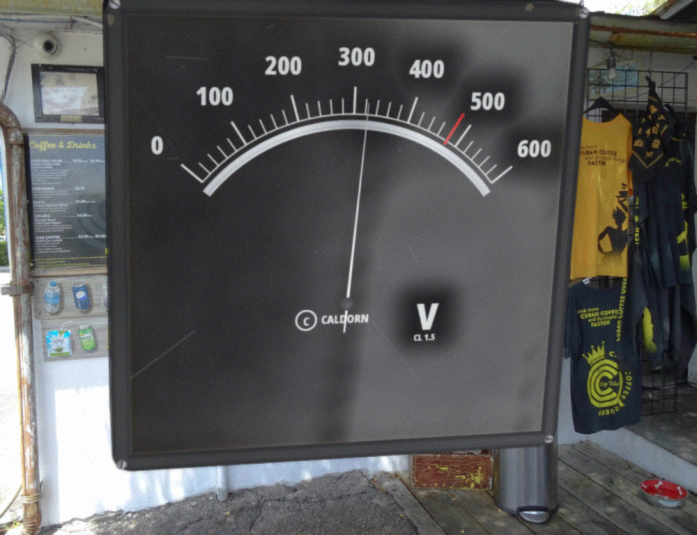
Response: 320 V
